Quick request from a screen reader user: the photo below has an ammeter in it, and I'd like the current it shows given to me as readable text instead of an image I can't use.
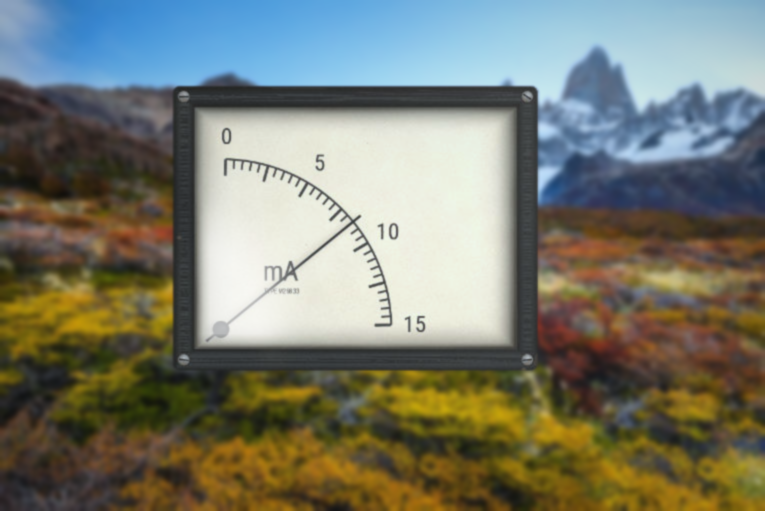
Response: 8.5 mA
